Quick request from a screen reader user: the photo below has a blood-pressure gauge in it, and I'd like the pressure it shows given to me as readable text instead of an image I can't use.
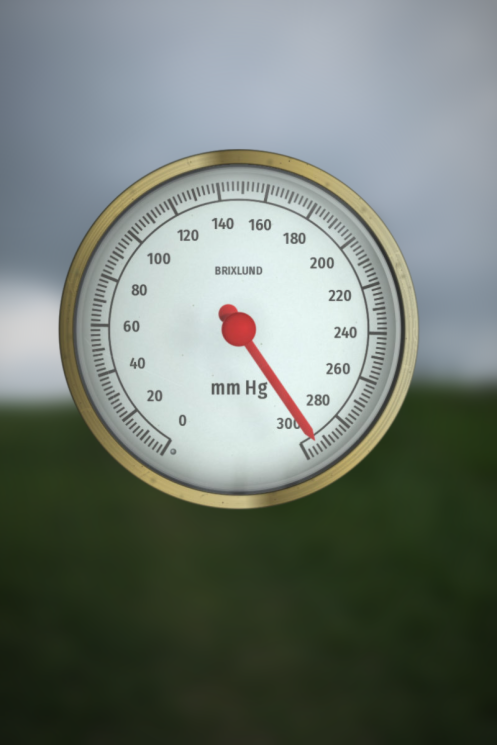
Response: 294 mmHg
